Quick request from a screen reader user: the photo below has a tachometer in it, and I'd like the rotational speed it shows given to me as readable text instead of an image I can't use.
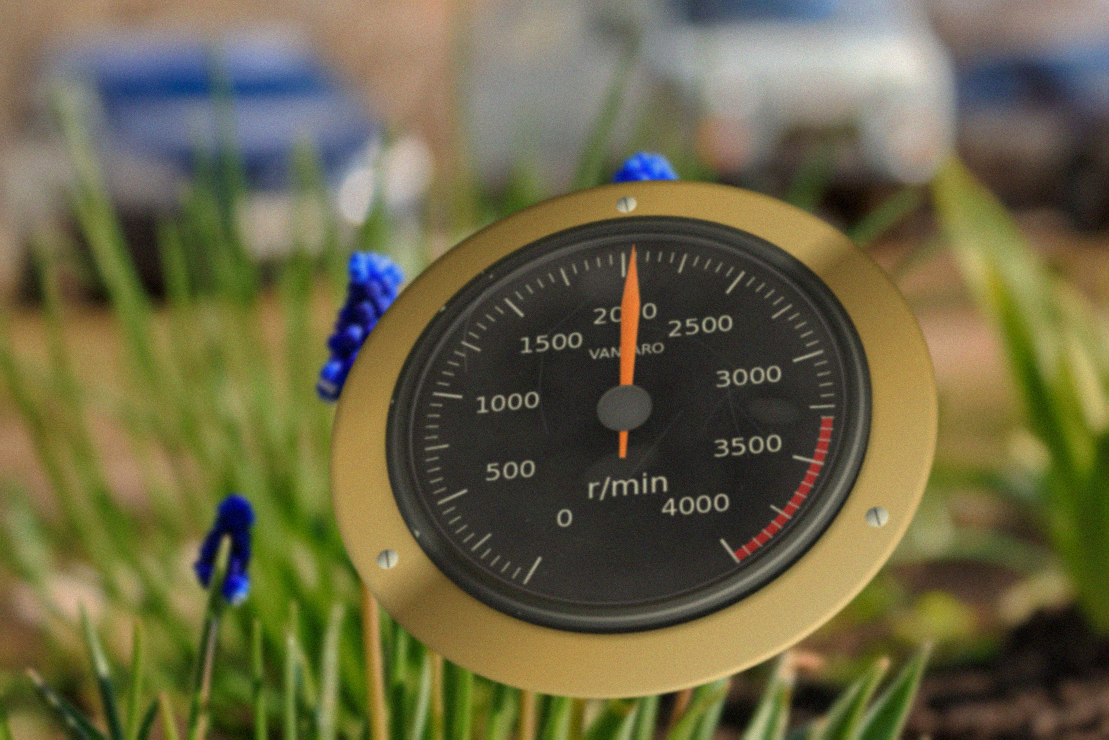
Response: 2050 rpm
